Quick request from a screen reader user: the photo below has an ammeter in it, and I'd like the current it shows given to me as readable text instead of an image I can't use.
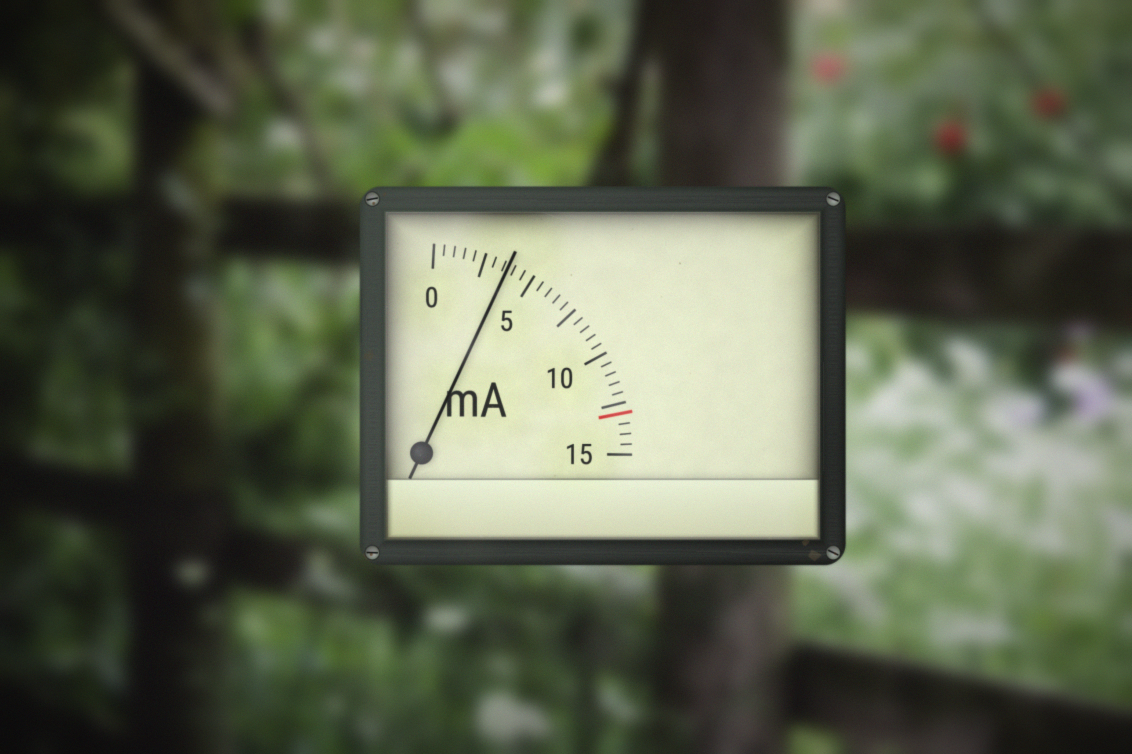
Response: 3.75 mA
